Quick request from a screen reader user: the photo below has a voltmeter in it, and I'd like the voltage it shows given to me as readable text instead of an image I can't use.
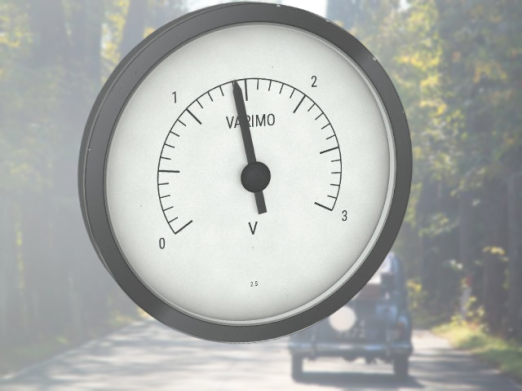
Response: 1.4 V
